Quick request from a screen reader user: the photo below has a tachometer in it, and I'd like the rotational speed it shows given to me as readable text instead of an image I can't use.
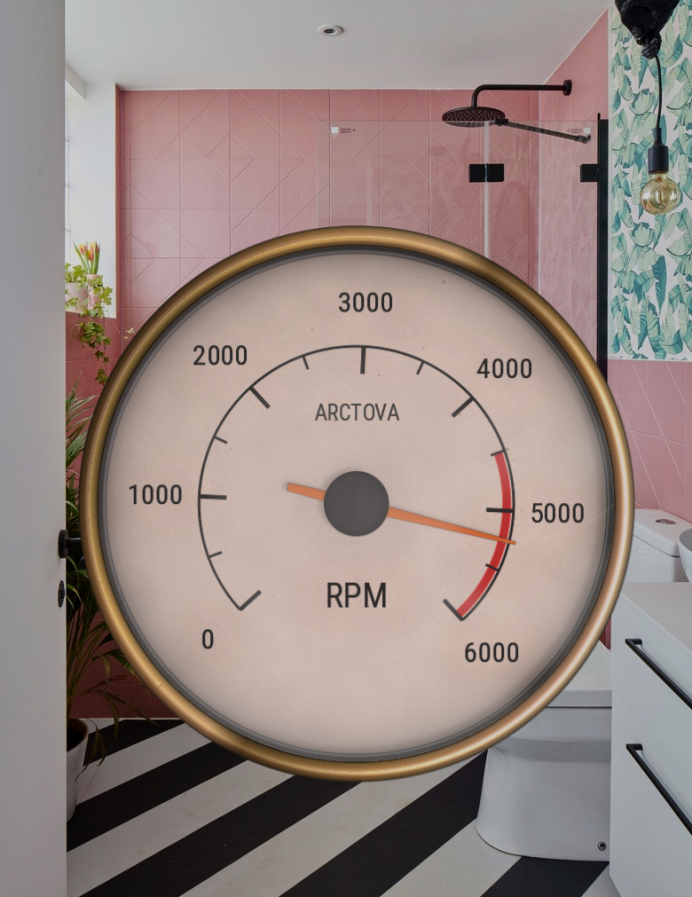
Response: 5250 rpm
